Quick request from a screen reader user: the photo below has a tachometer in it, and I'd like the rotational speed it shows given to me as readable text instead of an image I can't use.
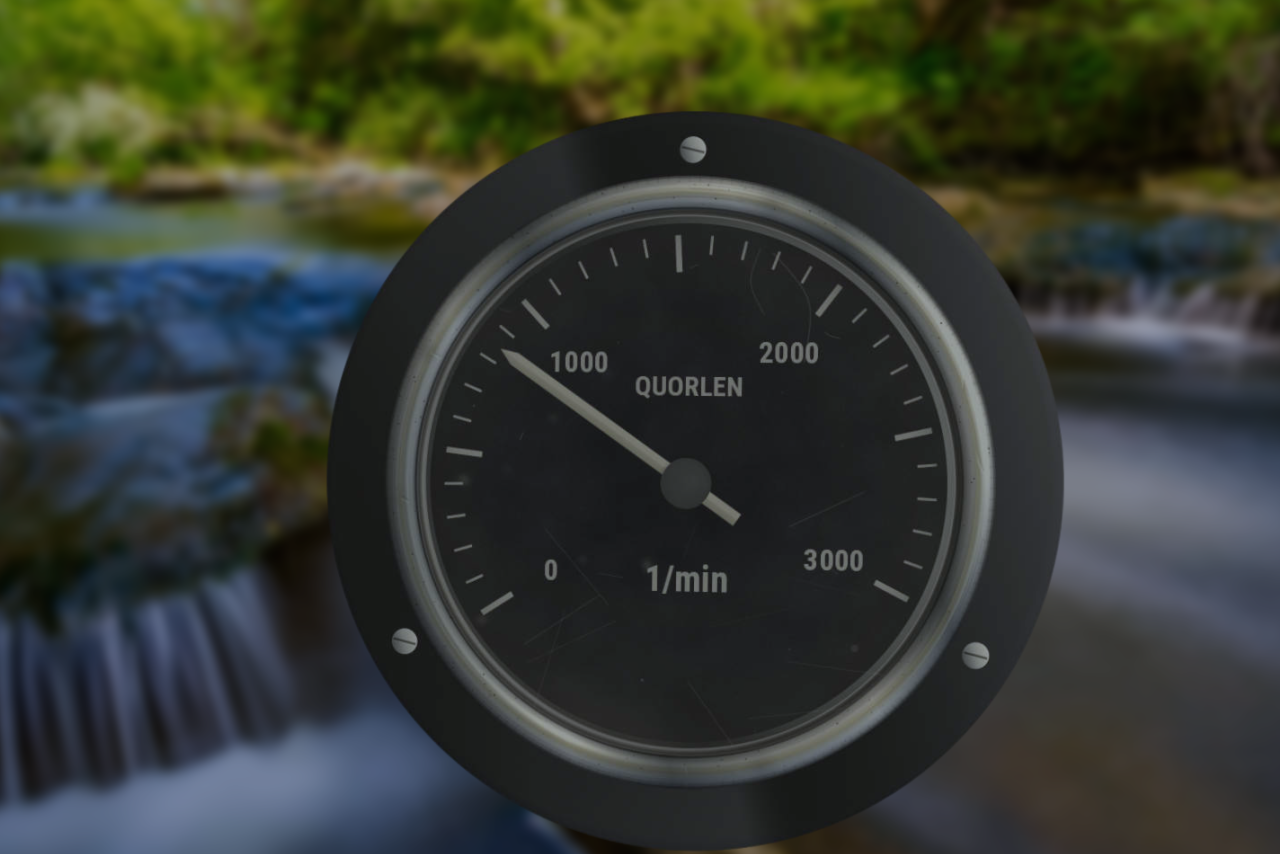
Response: 850 rpm
